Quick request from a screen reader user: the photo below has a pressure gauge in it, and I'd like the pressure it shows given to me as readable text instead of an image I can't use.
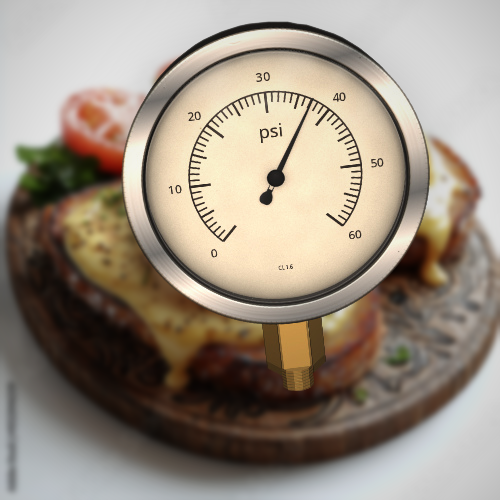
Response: 37 psi
